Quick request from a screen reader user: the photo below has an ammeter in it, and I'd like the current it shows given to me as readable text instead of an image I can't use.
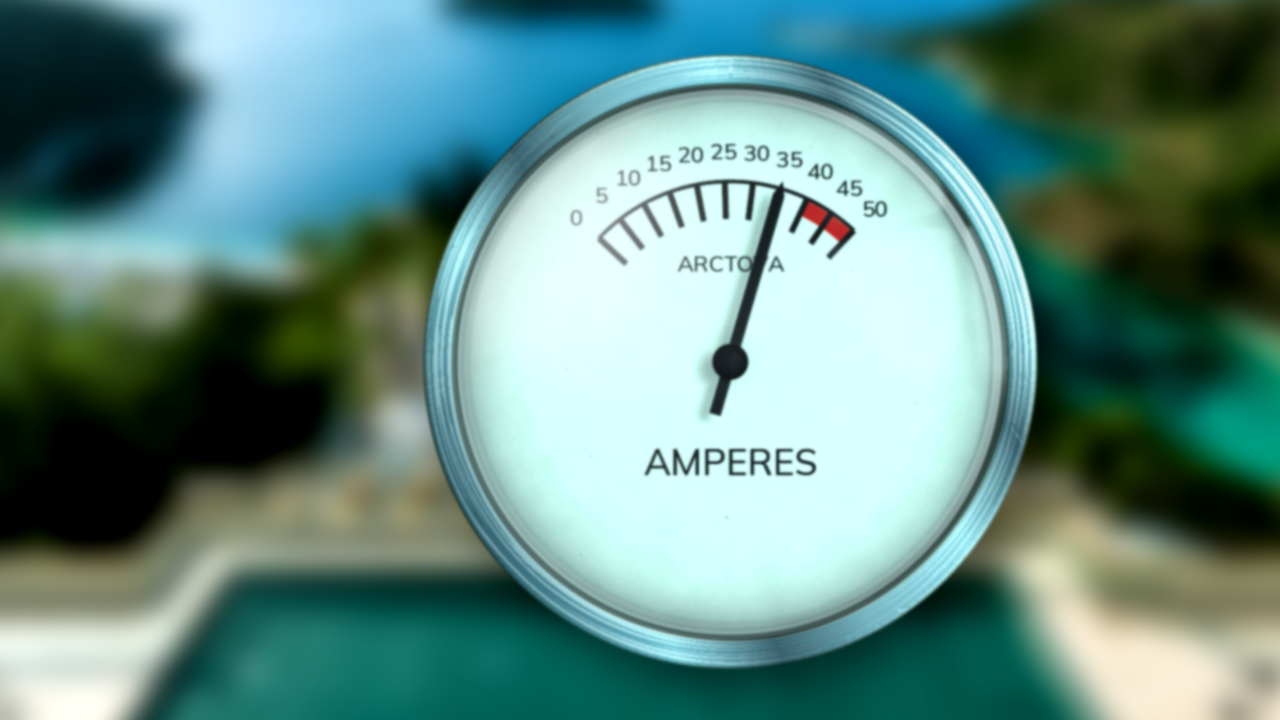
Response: 35 A
